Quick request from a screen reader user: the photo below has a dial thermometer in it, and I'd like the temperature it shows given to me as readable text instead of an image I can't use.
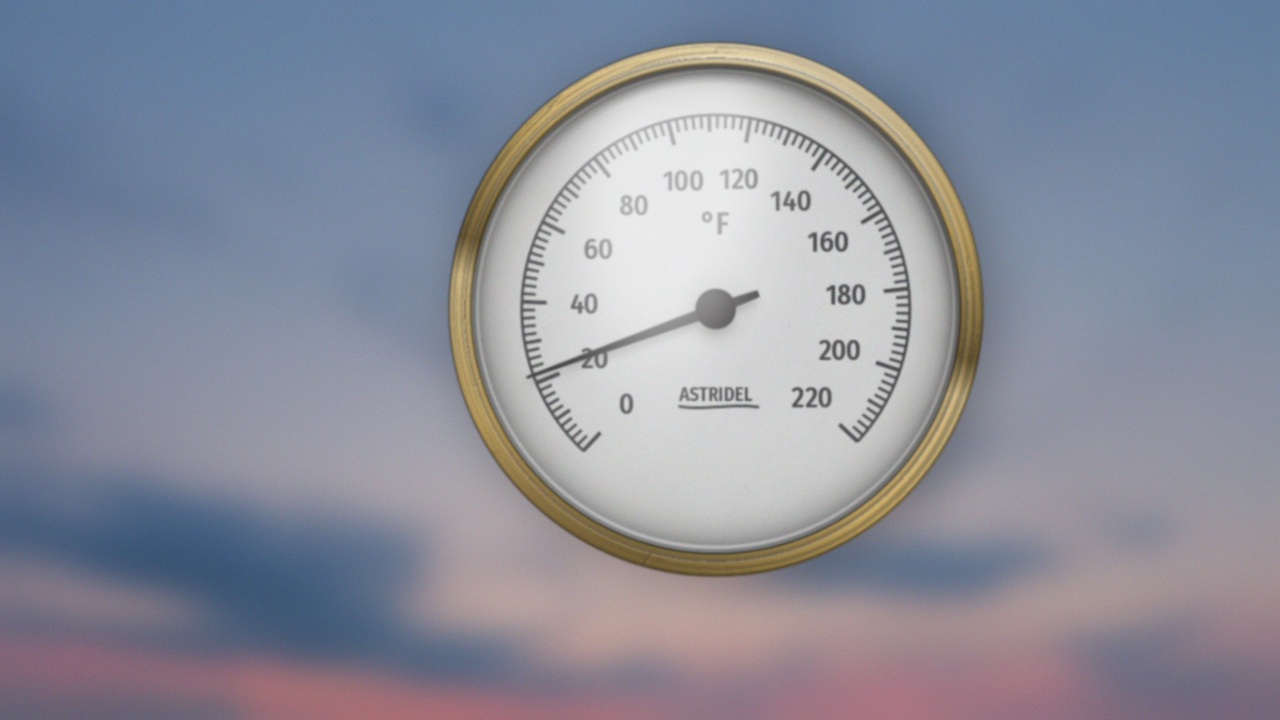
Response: 22 °F
